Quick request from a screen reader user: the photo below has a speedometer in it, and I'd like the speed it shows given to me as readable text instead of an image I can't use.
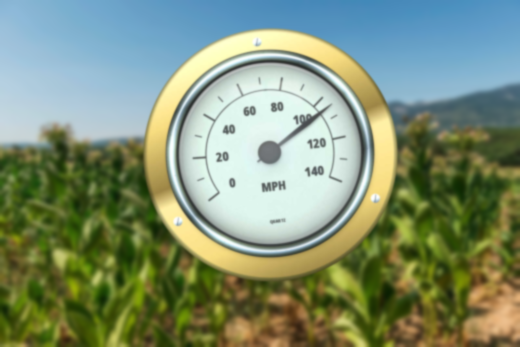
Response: 105 mph
